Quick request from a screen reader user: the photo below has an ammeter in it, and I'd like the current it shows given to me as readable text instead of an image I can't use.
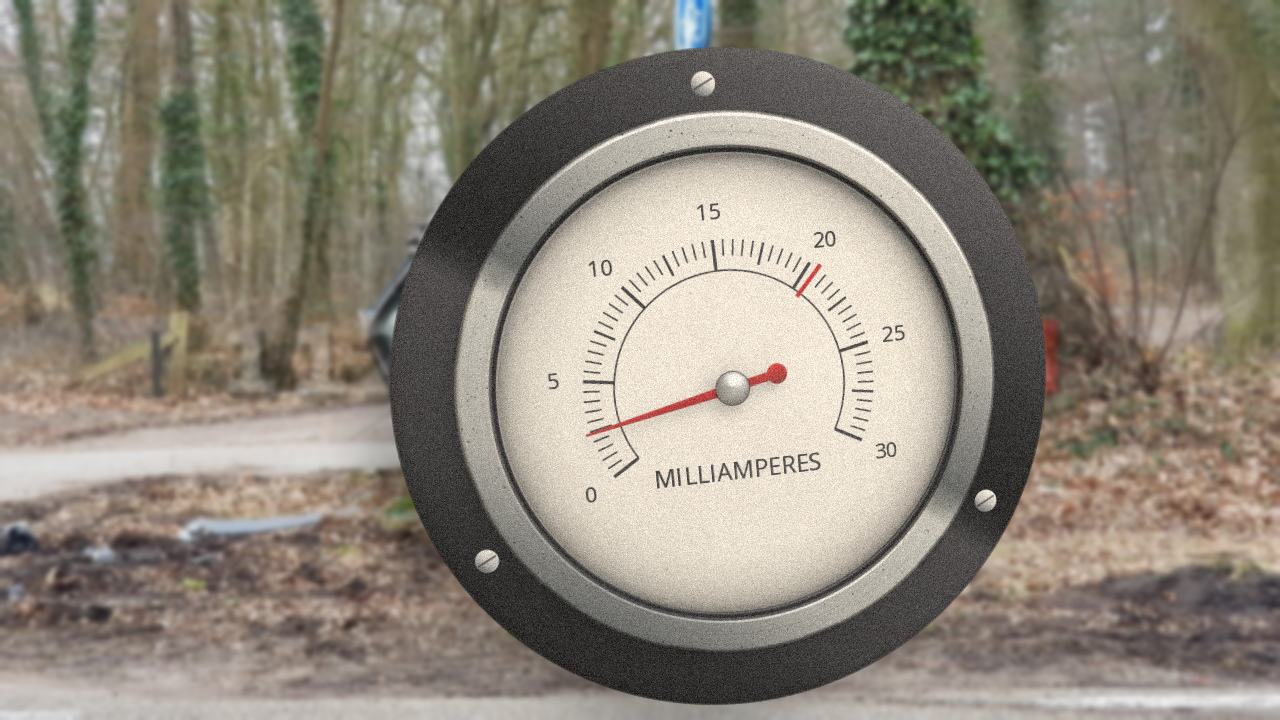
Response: 2.5 mA
